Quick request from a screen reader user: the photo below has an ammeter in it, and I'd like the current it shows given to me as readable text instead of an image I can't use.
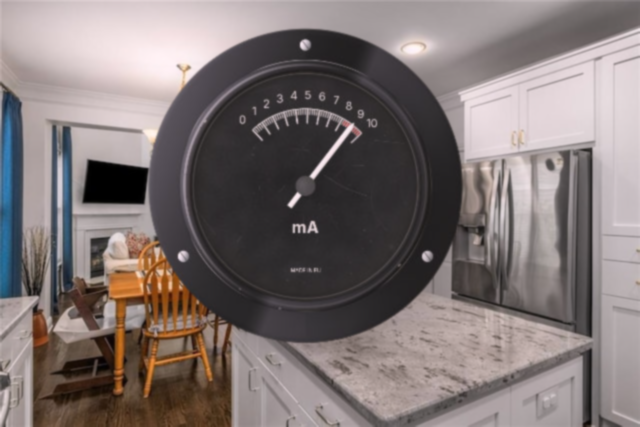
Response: 9 mA
